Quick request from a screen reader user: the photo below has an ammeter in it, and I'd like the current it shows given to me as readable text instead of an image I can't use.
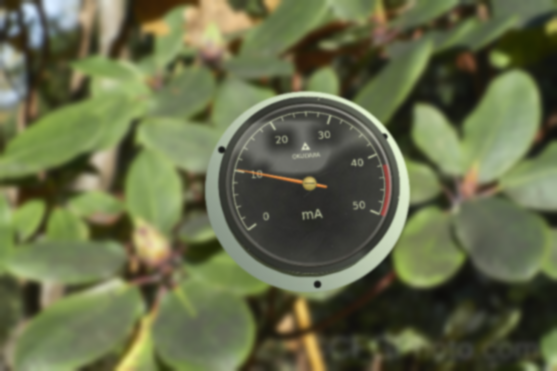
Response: 10 mA
